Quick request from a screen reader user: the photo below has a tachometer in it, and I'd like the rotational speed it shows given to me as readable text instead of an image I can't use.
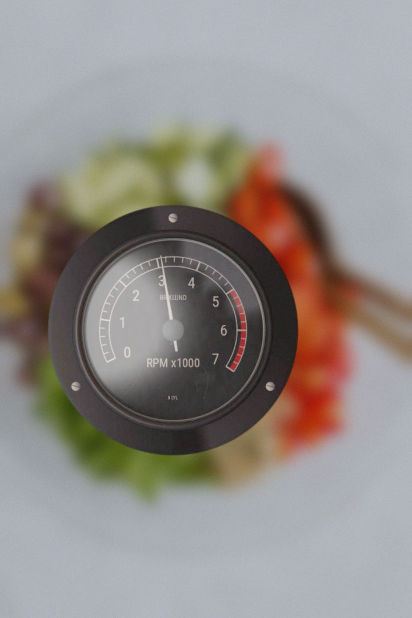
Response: 3100 rpm
